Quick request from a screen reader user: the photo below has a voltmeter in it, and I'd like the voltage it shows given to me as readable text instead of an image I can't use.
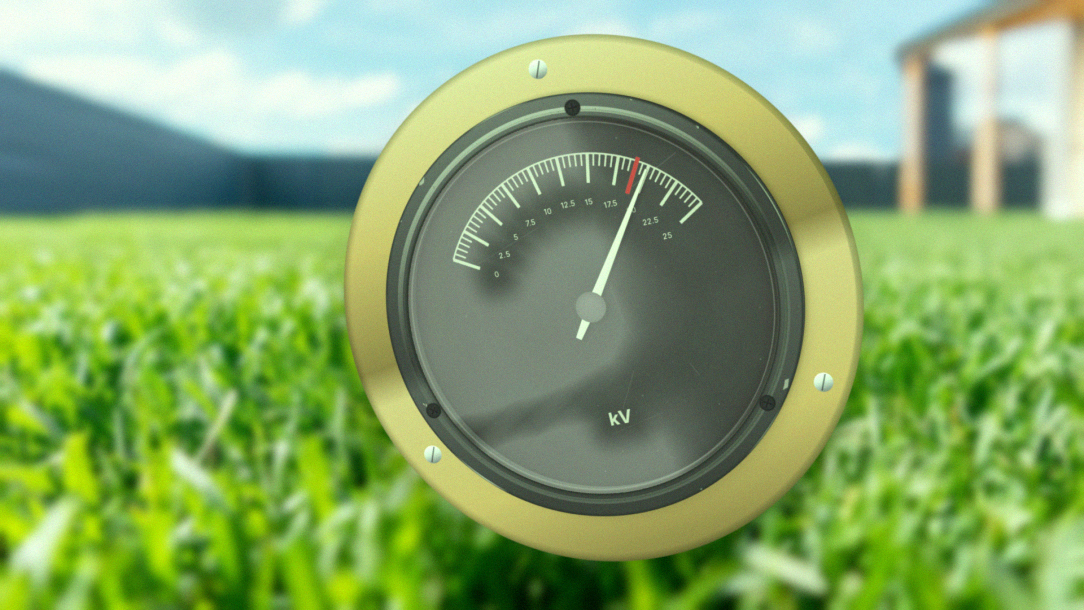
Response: 20 kV
